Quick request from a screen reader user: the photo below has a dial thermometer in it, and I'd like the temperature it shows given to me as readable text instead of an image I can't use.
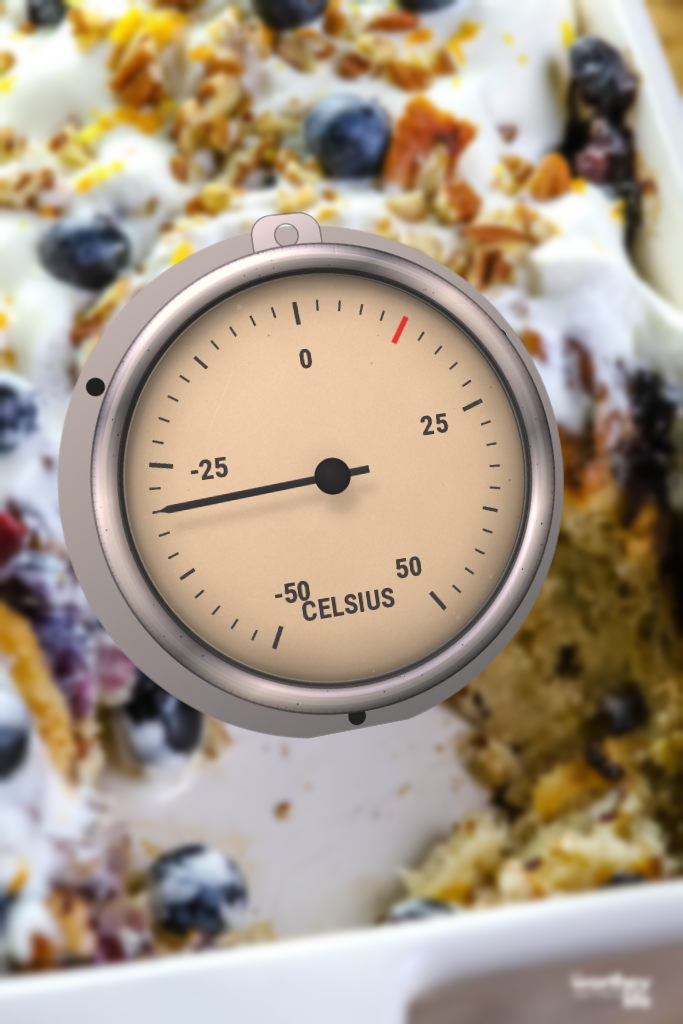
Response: -30 °C
